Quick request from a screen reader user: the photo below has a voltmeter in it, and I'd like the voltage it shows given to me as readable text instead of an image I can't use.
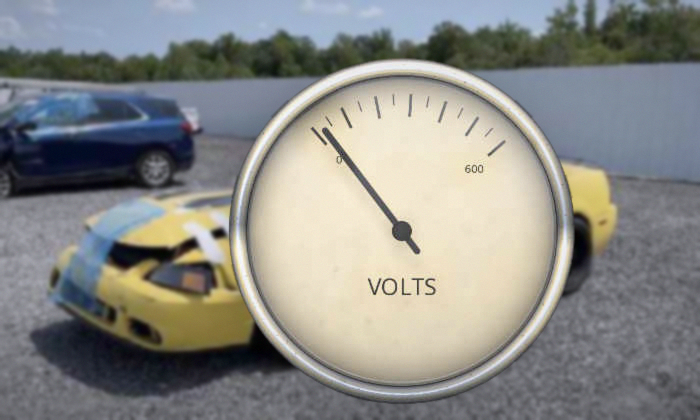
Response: 25 V
